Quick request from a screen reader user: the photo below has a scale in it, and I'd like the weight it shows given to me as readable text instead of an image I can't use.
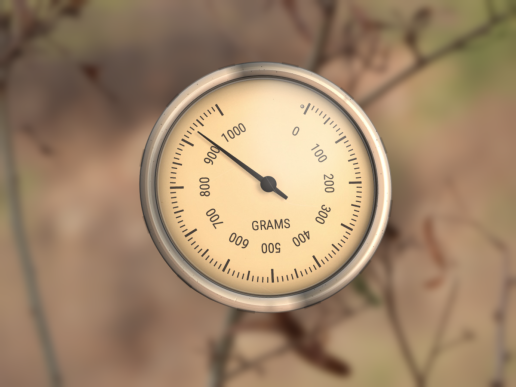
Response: 930 g
